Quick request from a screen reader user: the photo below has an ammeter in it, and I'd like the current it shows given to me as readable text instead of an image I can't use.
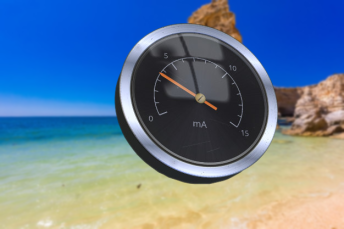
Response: 3.5 mA
